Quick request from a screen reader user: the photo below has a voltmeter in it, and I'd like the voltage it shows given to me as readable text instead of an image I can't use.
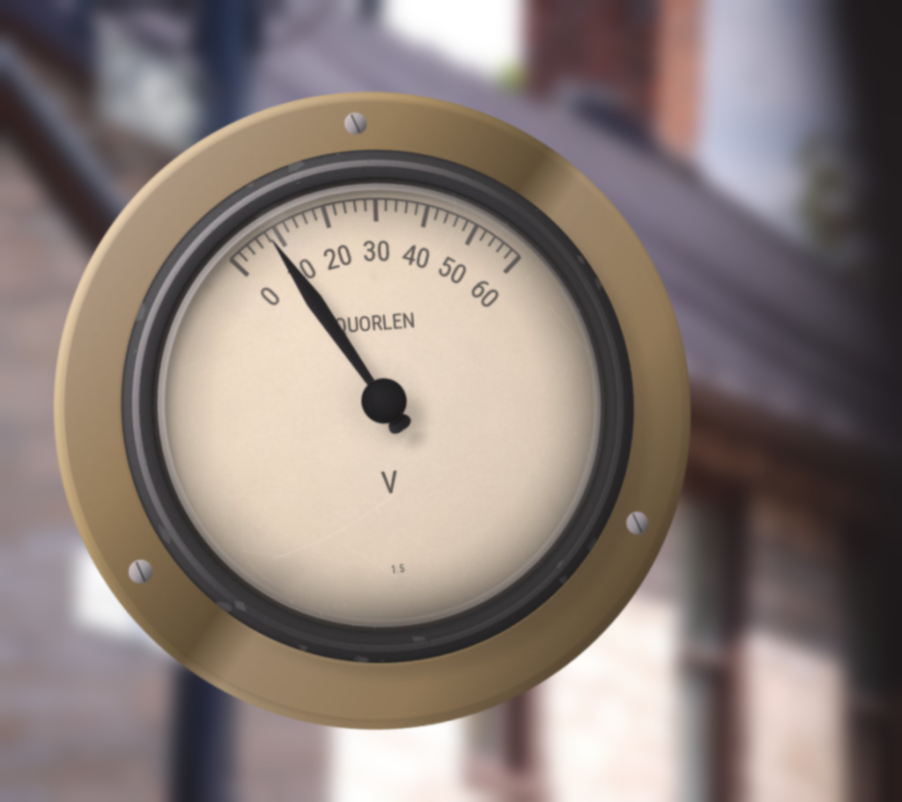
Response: 8 V
